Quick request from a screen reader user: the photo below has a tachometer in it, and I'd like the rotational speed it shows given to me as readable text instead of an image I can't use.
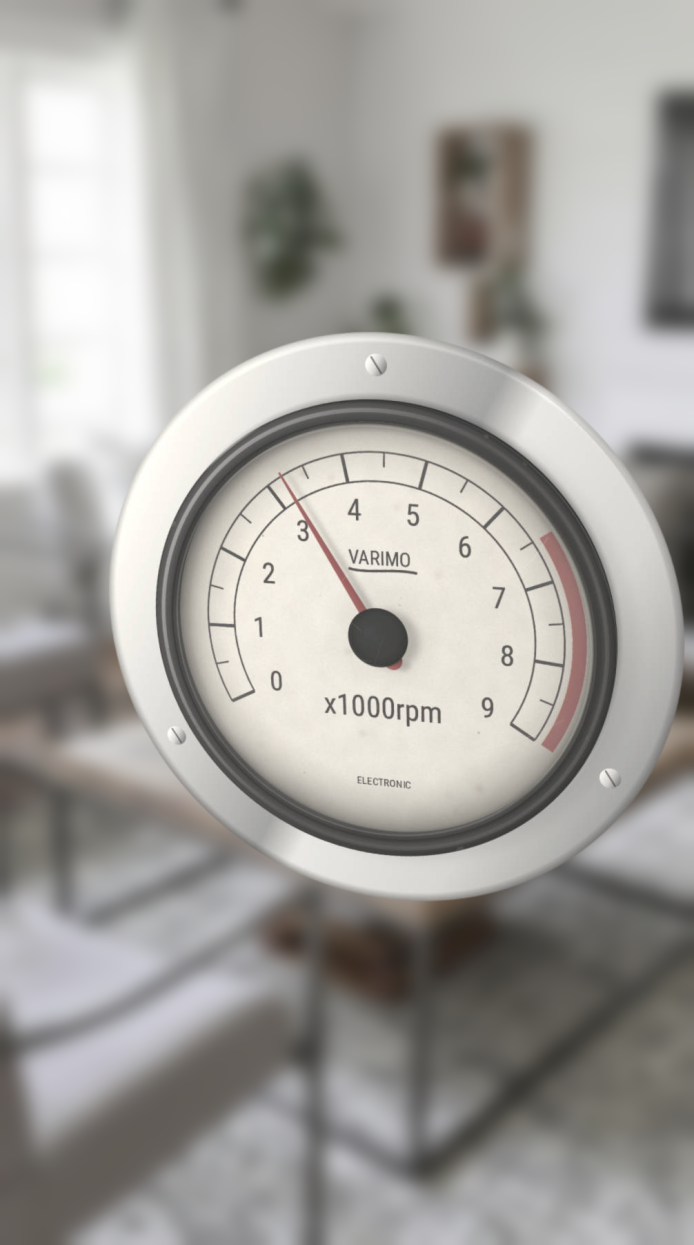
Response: 3250 rpm
